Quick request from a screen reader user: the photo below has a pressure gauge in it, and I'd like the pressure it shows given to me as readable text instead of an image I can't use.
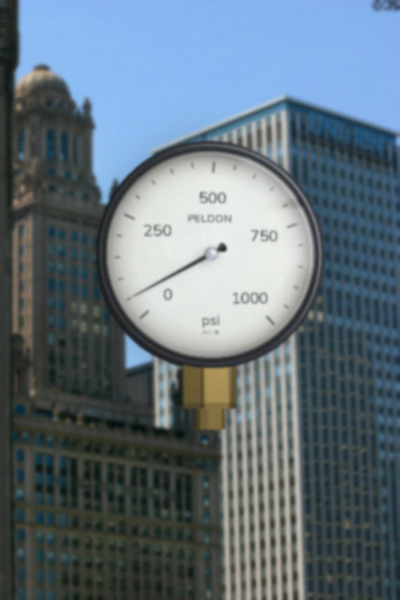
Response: 50 psi
